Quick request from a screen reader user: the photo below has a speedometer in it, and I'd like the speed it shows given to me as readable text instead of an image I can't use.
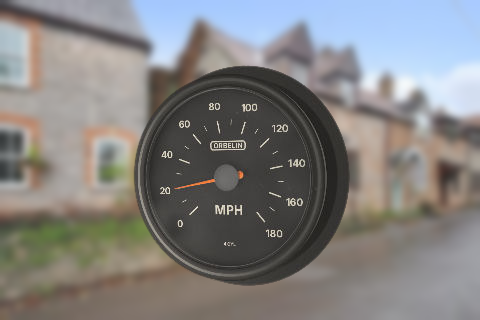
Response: 20 mph
